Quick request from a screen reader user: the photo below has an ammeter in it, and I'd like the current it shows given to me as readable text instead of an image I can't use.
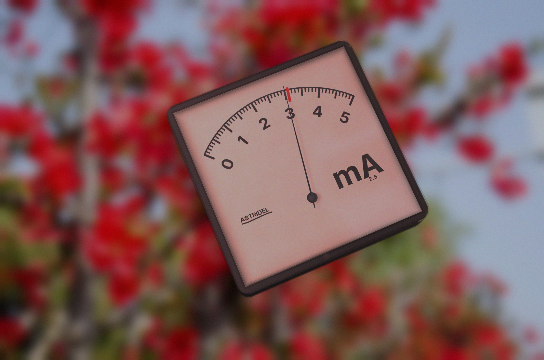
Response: 3 mA
